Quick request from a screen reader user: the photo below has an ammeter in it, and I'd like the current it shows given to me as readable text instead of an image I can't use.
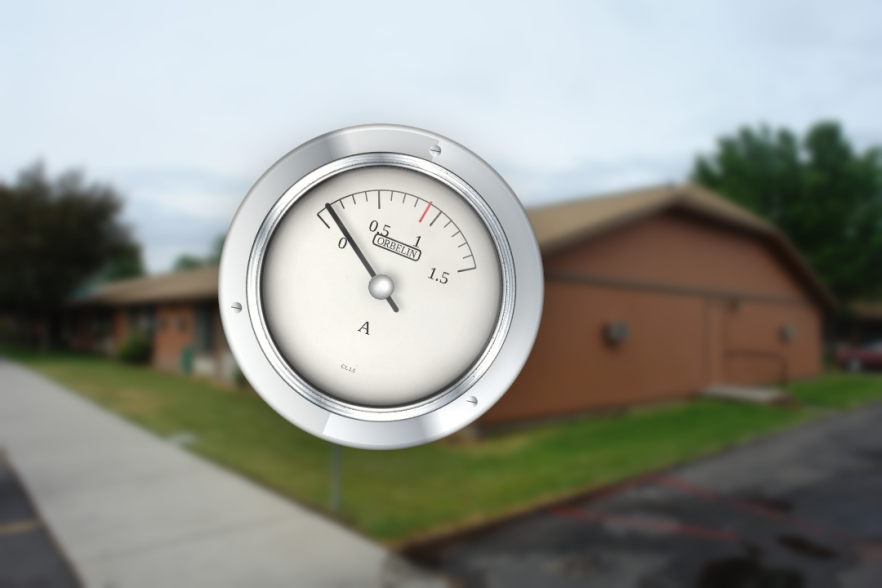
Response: 0.1 A
